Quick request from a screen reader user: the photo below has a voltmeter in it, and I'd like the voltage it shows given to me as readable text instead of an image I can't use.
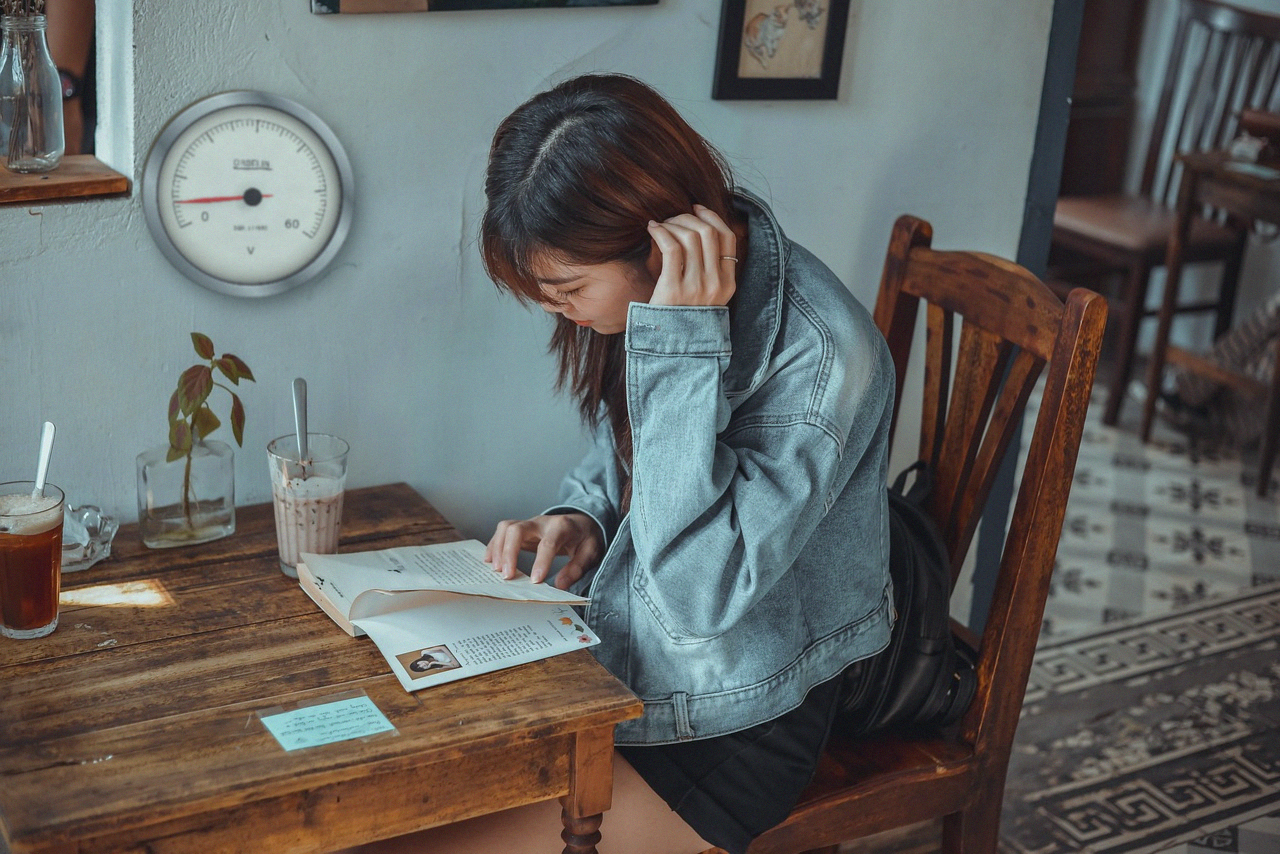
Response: 5 V
